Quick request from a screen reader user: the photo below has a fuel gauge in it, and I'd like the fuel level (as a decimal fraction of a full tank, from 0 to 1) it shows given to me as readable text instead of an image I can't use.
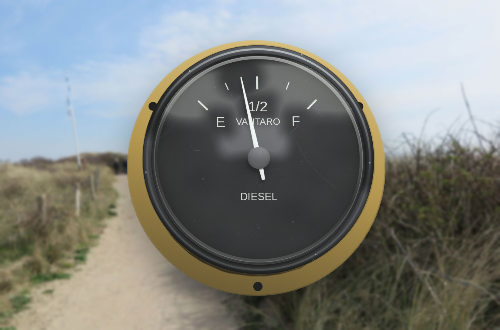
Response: 0.375
